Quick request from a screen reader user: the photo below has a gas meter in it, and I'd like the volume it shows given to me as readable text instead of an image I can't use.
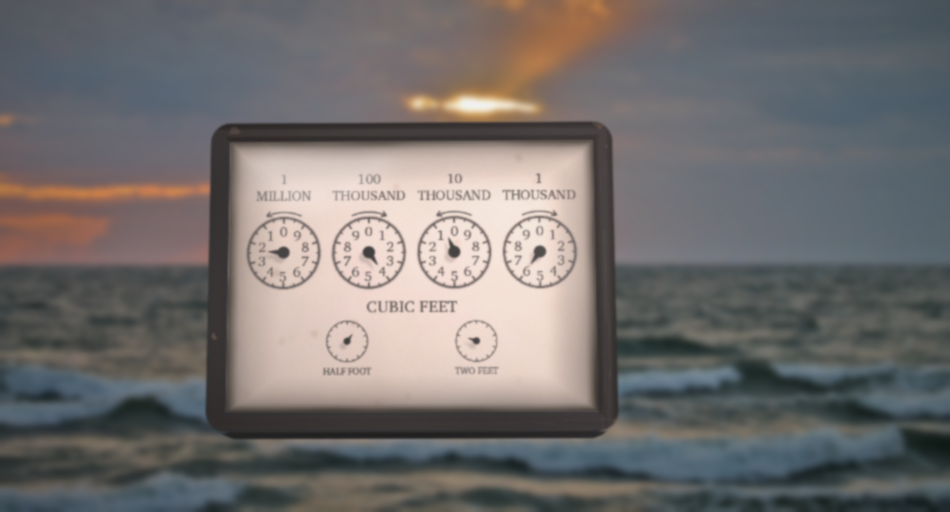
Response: 240600 ft³
